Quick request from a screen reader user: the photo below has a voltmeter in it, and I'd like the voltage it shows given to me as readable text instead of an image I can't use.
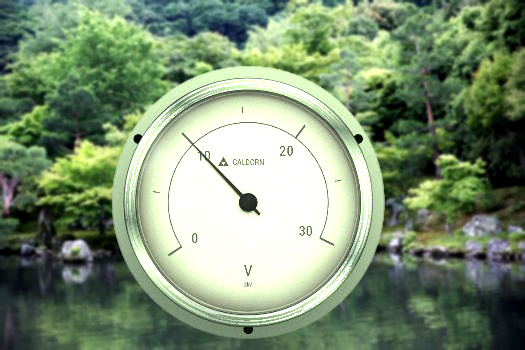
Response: 10 V
